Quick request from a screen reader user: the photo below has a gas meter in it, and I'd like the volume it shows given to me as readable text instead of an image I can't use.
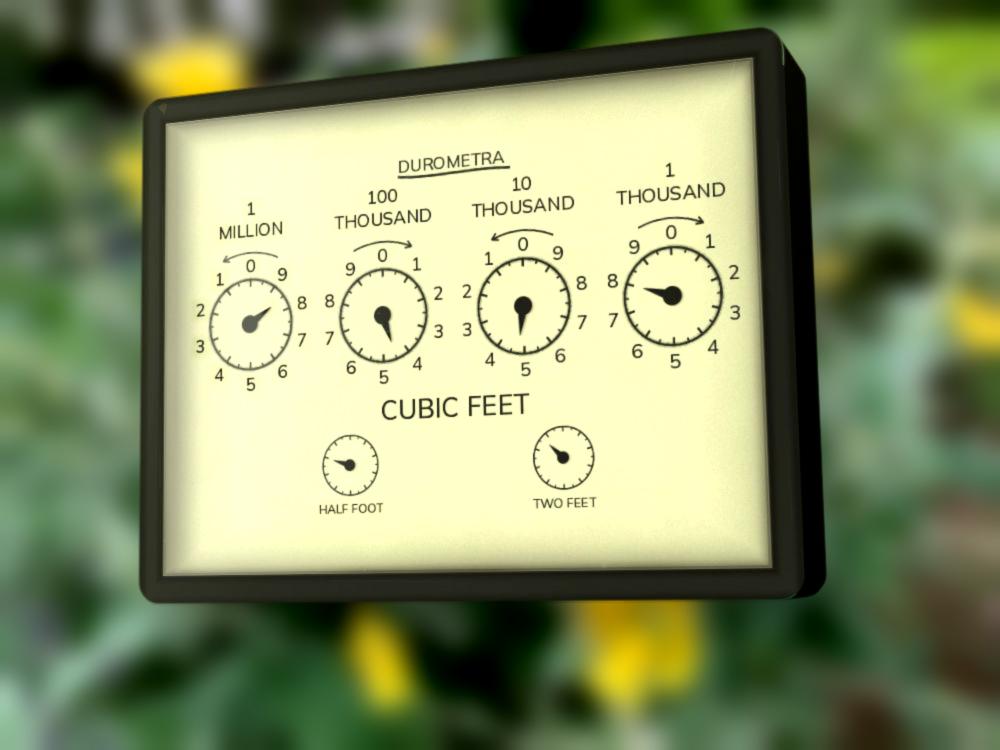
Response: 844800 ft³
